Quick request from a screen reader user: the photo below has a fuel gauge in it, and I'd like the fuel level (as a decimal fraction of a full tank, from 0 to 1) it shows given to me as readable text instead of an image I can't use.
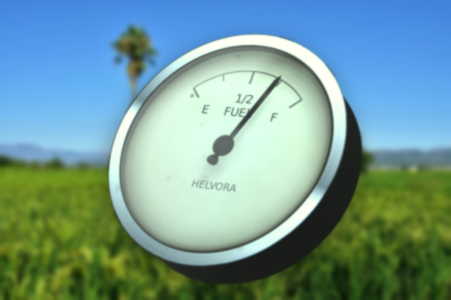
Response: 0.75
